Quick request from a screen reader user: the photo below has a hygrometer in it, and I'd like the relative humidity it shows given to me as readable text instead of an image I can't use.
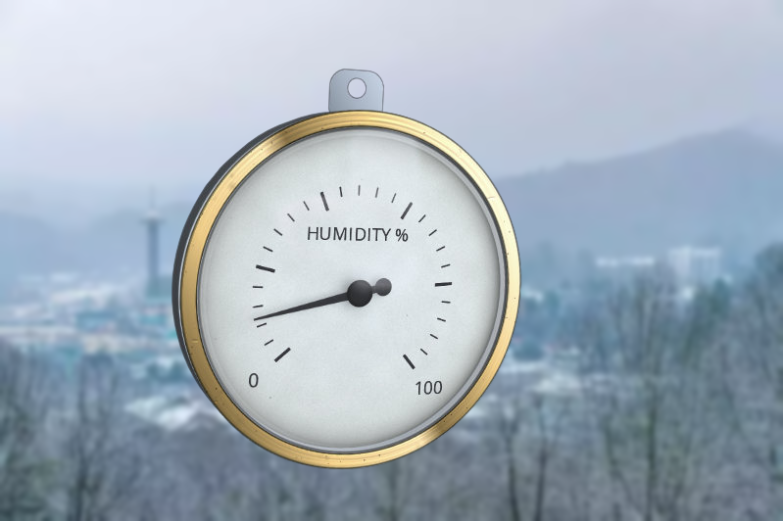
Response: 10 %
